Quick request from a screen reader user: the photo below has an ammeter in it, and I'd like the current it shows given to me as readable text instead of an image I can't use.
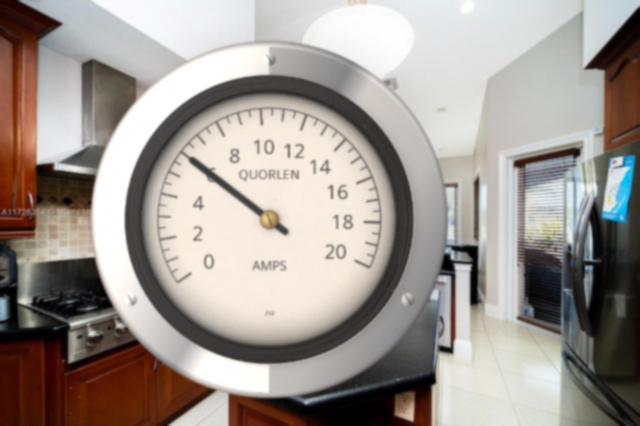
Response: 6 A
